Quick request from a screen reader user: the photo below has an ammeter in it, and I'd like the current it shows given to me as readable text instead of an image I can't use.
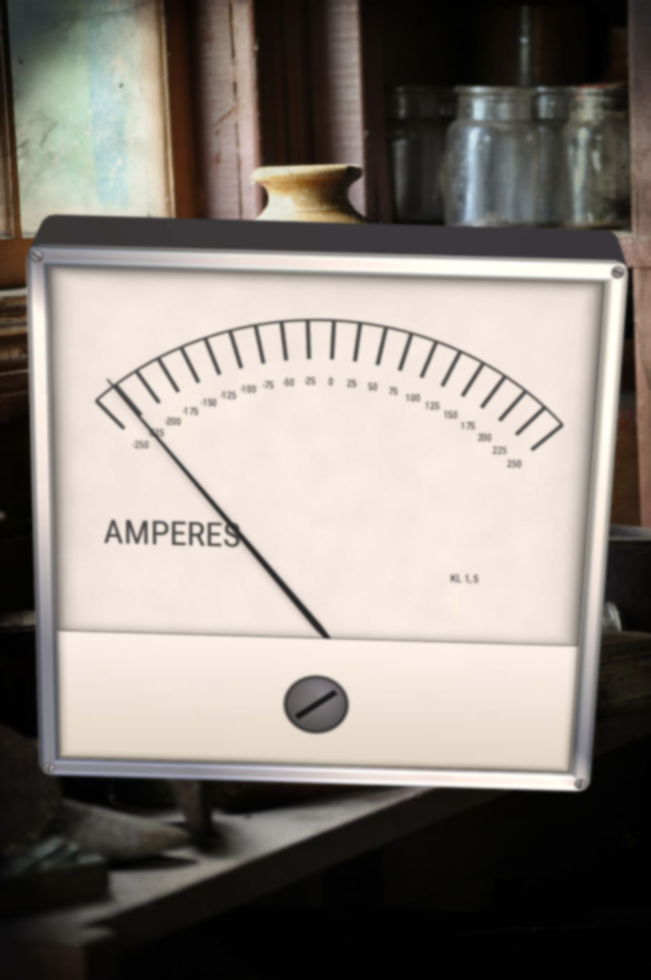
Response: -225 A
